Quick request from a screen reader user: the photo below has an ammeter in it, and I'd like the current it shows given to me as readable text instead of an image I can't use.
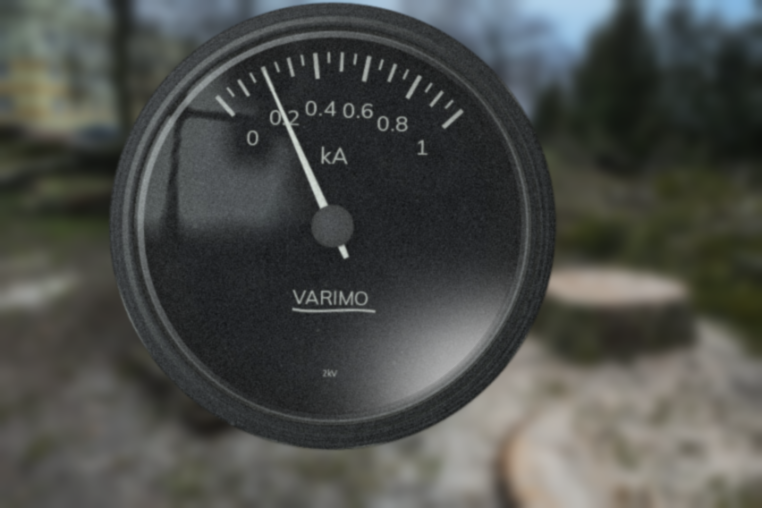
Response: 0.2 kA
